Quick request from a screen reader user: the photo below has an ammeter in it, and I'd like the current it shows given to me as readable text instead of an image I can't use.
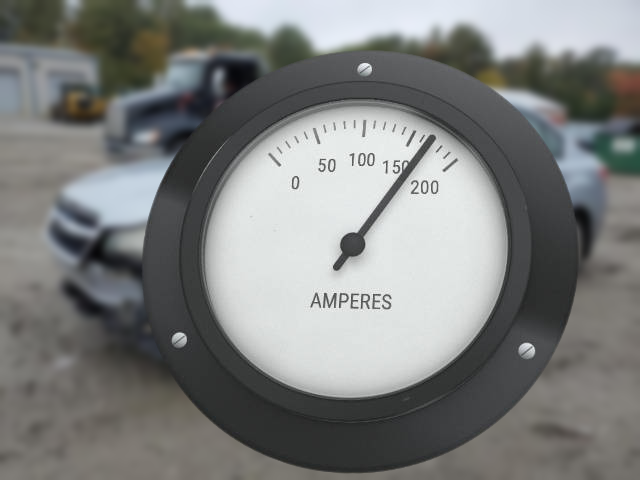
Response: 170 A
